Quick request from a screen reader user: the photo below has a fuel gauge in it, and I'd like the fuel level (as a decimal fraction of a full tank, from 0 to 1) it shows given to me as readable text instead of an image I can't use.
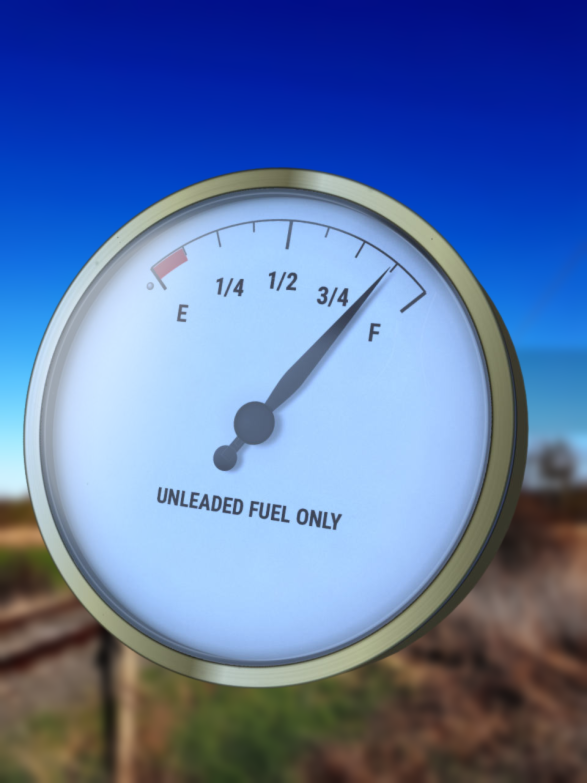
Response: 0.875
